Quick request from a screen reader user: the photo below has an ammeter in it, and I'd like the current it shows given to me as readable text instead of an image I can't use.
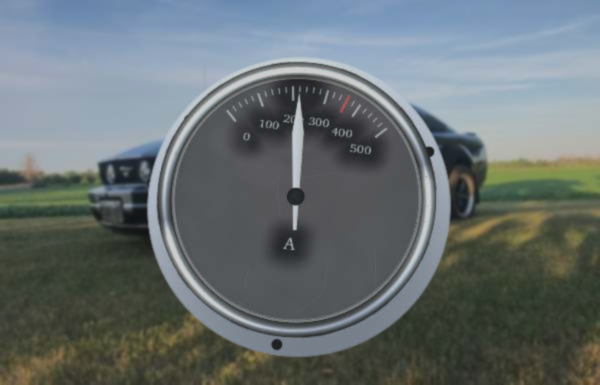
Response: 220 A
